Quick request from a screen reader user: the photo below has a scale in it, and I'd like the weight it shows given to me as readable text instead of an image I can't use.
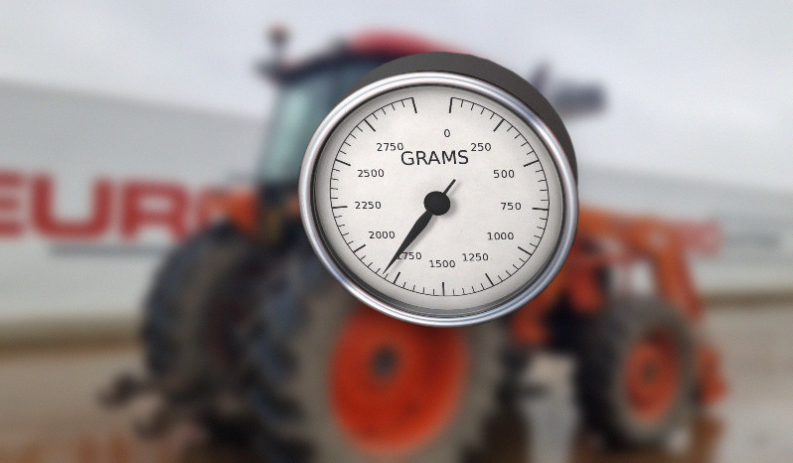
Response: 1825 g
